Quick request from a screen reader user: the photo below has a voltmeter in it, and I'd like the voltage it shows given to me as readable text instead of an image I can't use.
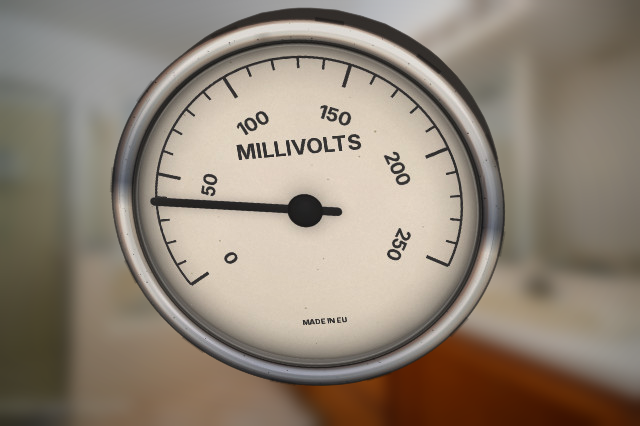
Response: 40 mV
